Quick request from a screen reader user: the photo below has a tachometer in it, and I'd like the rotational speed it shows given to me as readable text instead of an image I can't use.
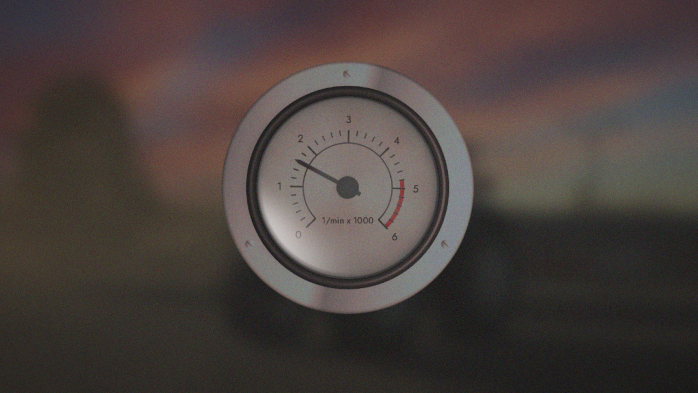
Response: 1600 rpm
